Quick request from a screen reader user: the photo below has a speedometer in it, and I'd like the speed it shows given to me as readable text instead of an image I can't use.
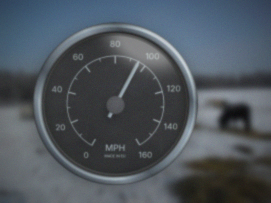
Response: 95 mph
